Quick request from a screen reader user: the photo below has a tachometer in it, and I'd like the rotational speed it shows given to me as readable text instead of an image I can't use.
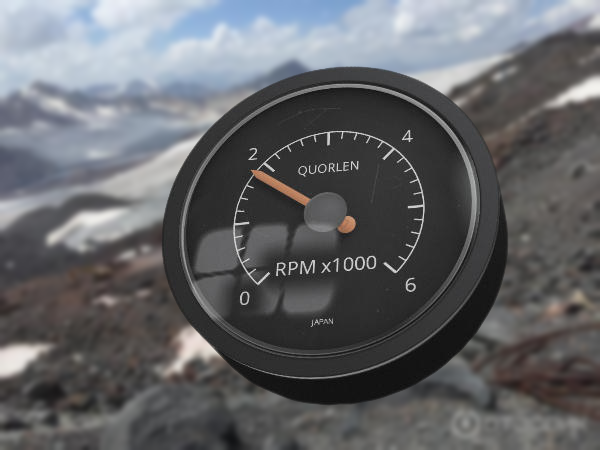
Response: 1800 rpm
